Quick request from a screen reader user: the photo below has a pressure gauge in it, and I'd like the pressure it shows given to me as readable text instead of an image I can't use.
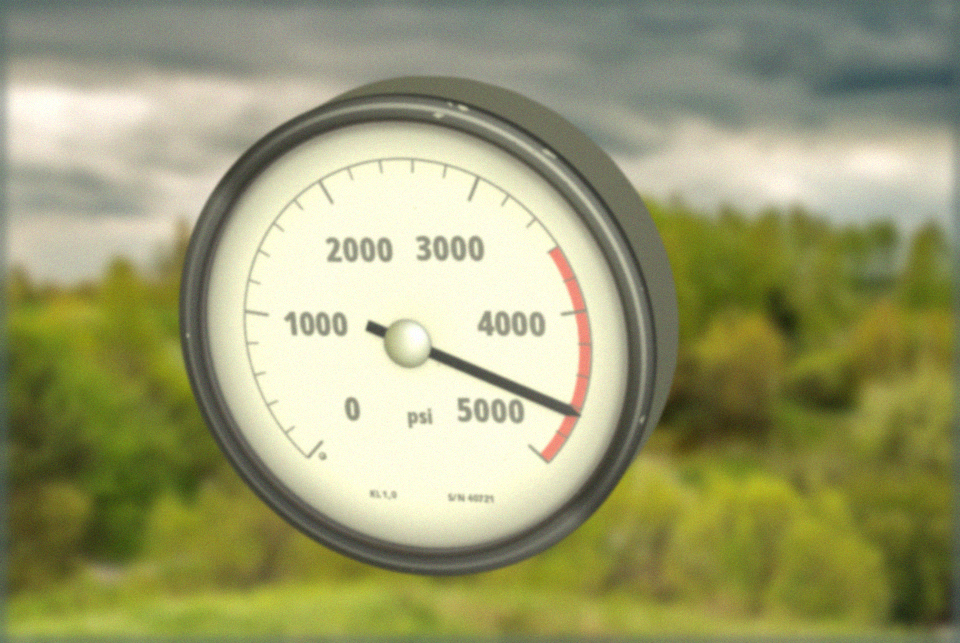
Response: 4600 psi
